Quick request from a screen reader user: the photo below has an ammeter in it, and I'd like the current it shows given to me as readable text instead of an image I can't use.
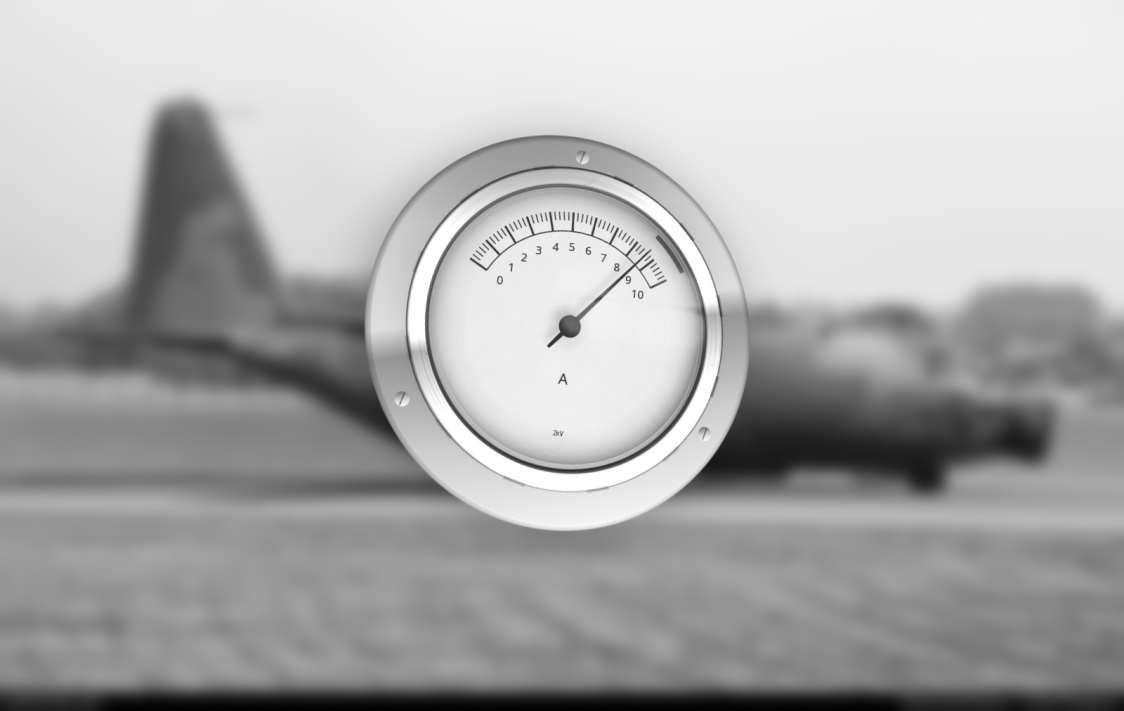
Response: 8.6 A
